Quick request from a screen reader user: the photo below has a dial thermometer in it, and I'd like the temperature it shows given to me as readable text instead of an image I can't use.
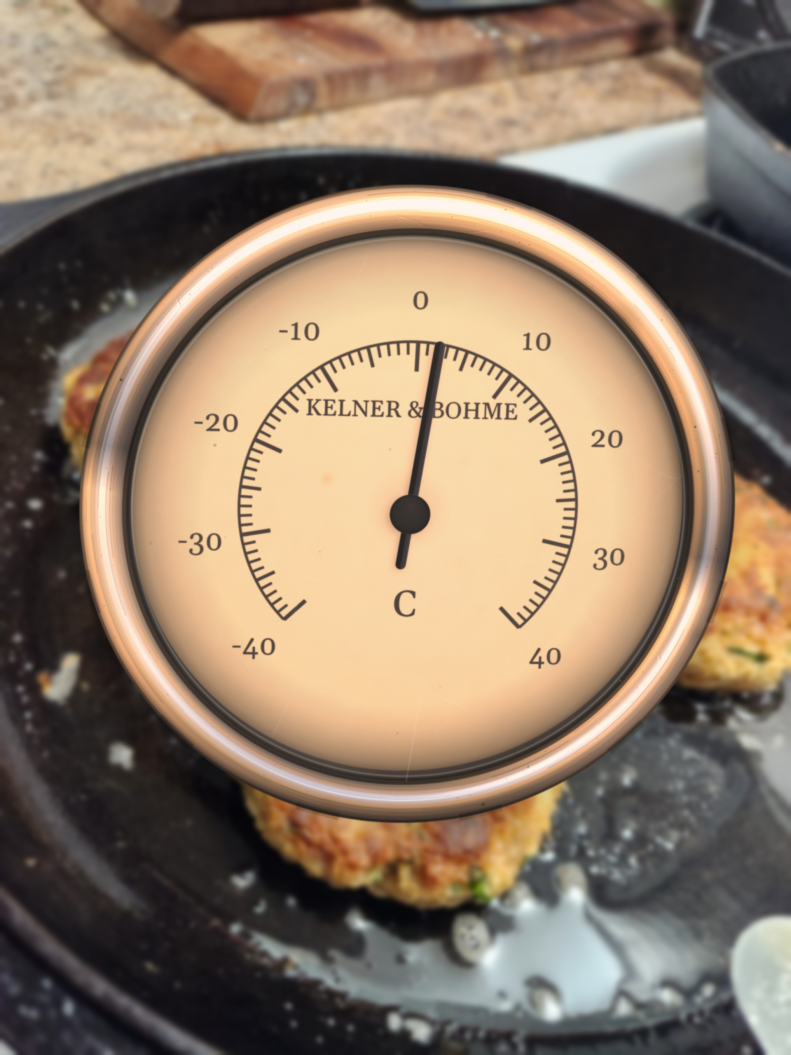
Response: 2 °C
